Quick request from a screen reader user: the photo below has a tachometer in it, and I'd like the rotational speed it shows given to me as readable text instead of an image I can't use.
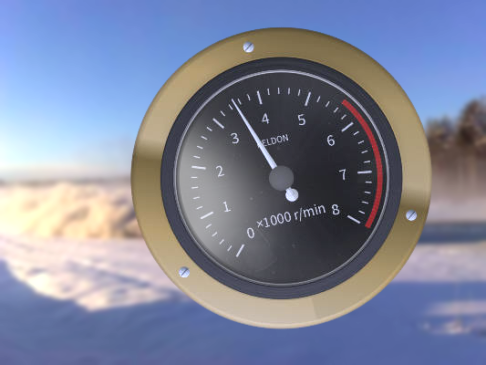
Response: 3500 rpm
